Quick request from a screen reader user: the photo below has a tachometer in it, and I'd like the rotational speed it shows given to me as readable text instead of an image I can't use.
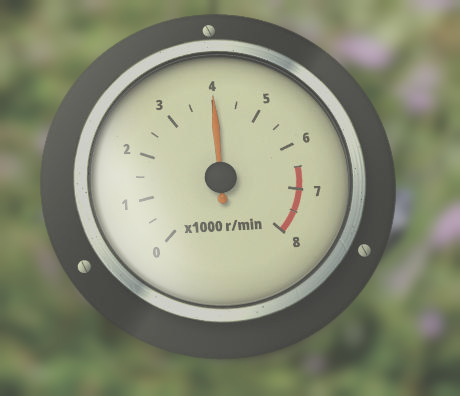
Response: 4000 rpm
